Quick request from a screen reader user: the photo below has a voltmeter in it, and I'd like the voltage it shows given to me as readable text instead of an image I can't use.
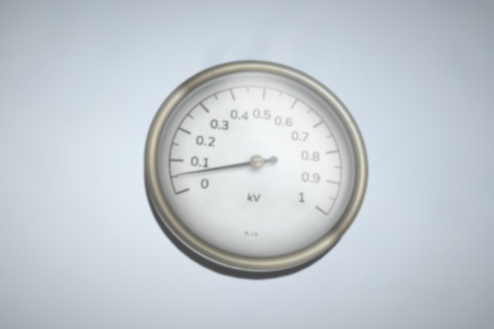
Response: 0.05 kV
